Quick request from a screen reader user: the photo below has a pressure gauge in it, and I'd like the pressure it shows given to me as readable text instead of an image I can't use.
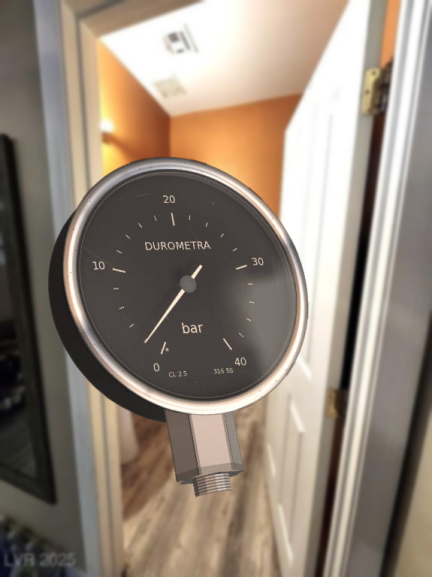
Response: 2 bar
